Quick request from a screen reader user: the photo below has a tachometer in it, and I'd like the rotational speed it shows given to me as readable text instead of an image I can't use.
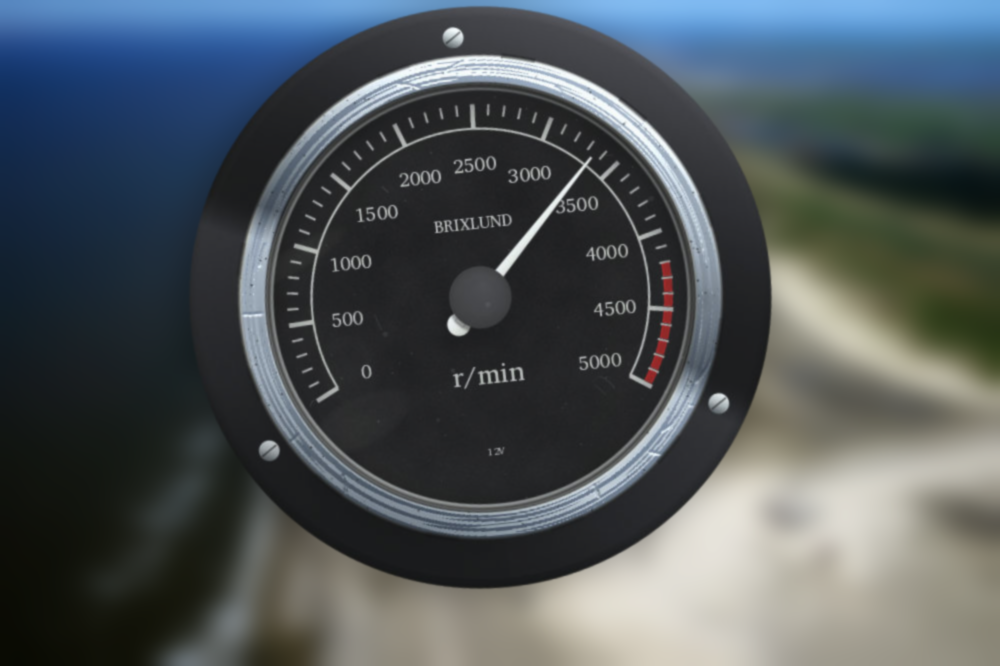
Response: 3350 rpm
